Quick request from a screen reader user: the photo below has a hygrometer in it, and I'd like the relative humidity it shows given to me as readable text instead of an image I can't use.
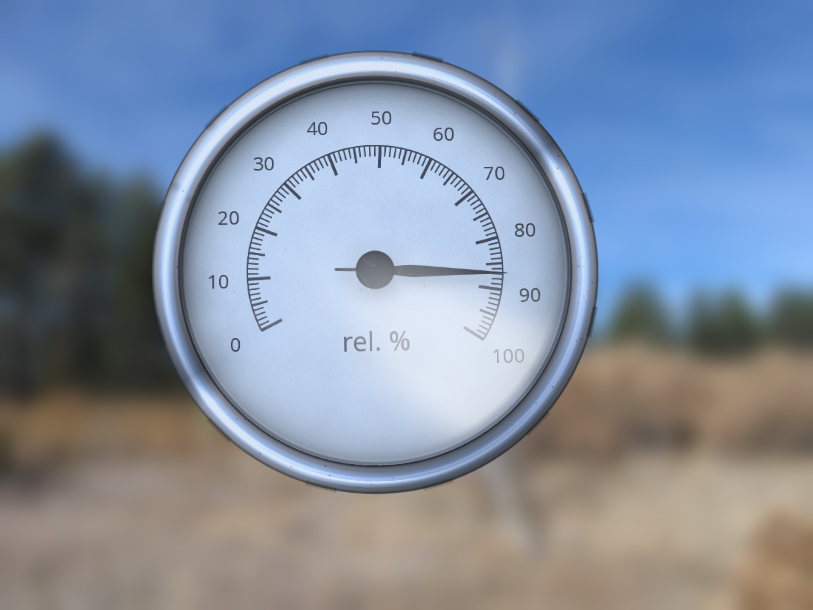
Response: 87 %
